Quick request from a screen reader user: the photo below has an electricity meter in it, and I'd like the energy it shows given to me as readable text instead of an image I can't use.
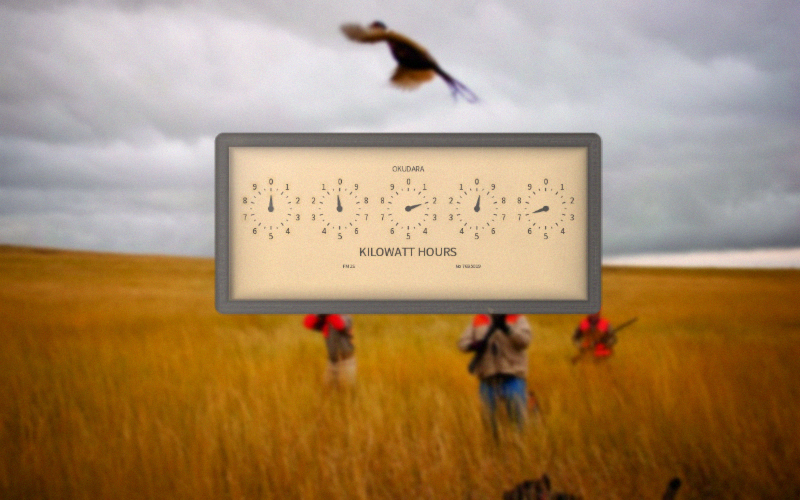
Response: 197 kWh
